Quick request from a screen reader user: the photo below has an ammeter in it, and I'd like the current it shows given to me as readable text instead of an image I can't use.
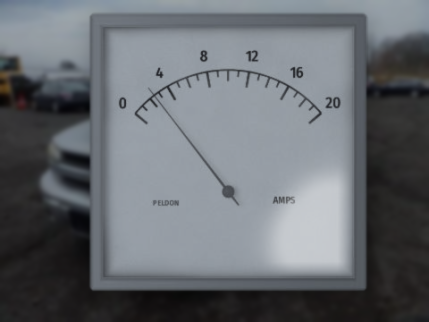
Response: 2.5 A
